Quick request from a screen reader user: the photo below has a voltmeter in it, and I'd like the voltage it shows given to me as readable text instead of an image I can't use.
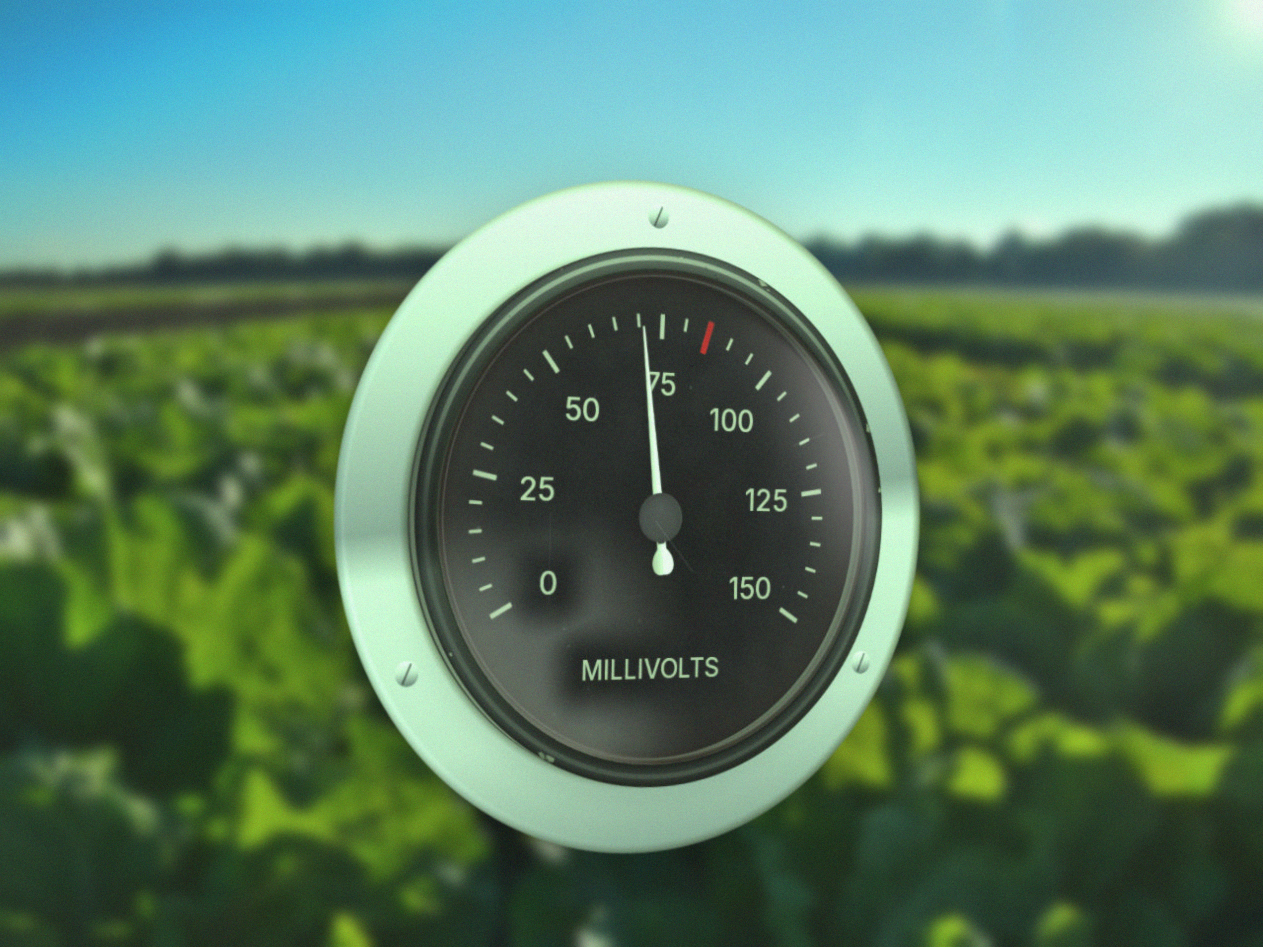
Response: 70 mV
